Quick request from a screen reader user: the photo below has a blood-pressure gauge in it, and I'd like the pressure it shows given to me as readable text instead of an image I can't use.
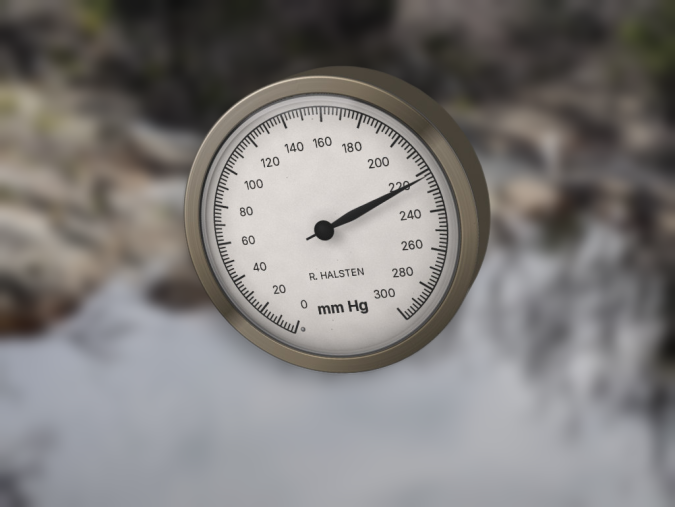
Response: 222 mmHg
